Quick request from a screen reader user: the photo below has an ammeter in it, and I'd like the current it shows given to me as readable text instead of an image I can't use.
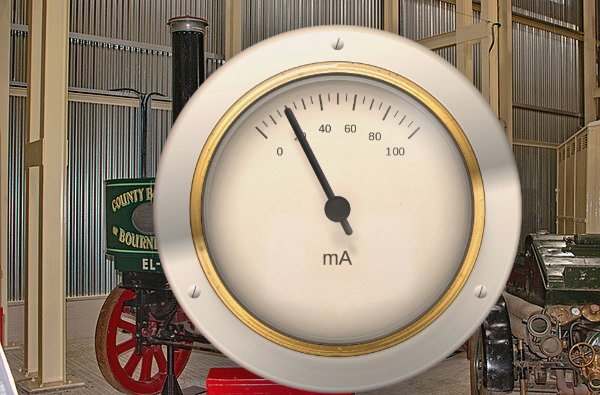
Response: 20 mA
